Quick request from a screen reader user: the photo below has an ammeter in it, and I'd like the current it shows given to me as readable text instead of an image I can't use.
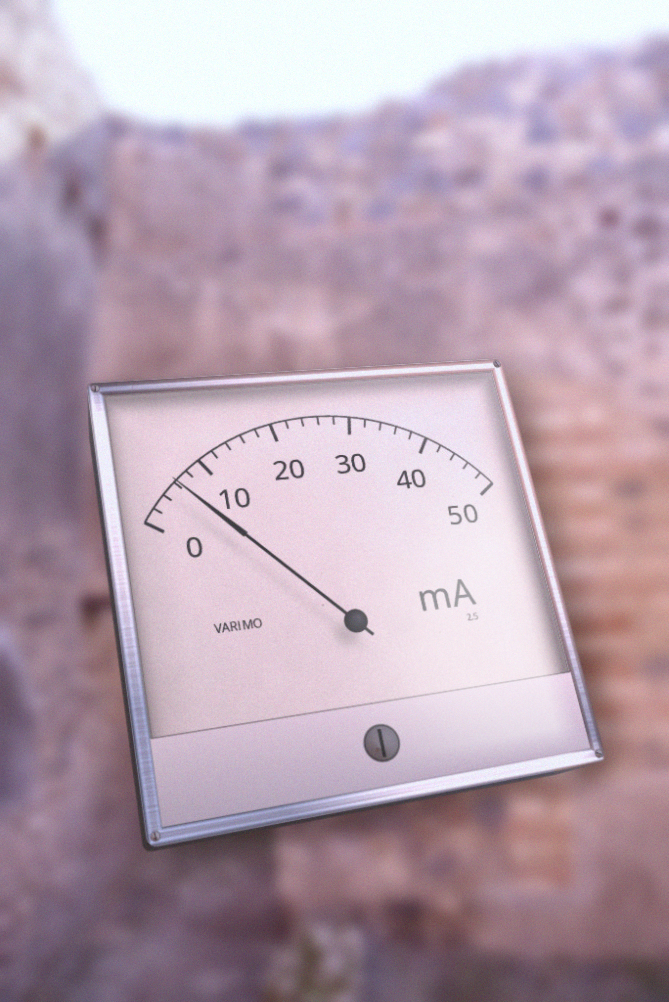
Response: 6 mA
